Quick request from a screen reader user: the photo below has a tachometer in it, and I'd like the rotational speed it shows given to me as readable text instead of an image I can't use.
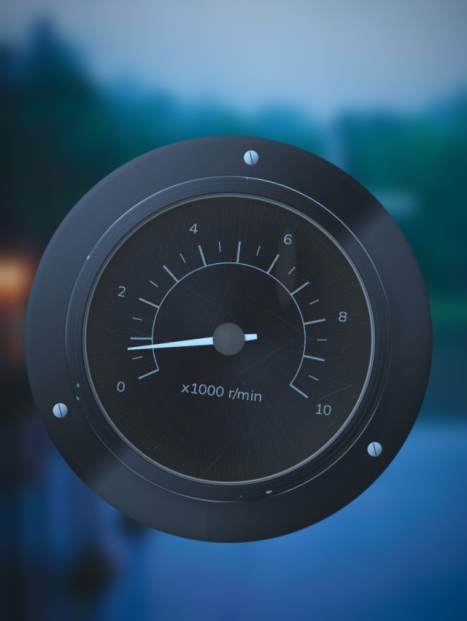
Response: 750 rpm
